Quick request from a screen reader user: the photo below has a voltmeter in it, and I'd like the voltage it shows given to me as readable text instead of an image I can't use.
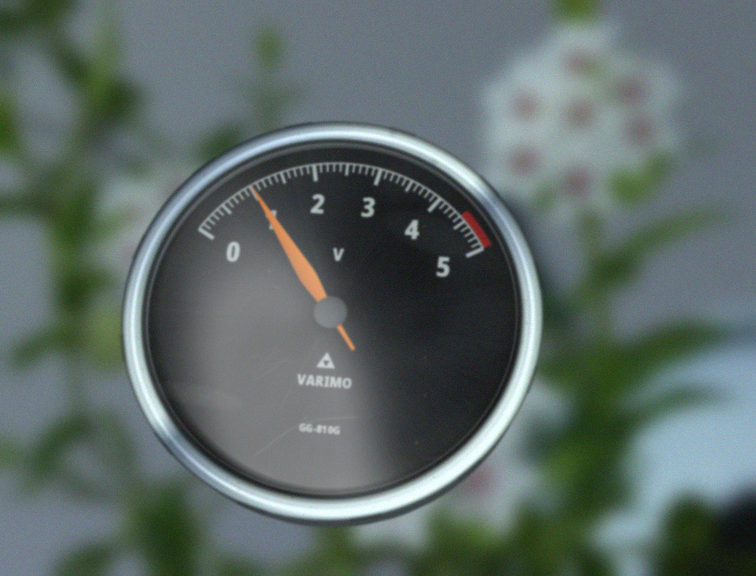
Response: 1 V
